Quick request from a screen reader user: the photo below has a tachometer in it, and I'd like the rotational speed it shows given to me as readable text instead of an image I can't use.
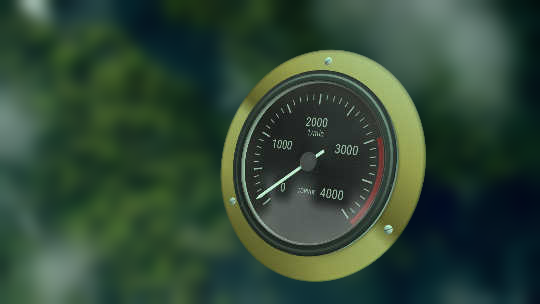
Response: 100 rpm
